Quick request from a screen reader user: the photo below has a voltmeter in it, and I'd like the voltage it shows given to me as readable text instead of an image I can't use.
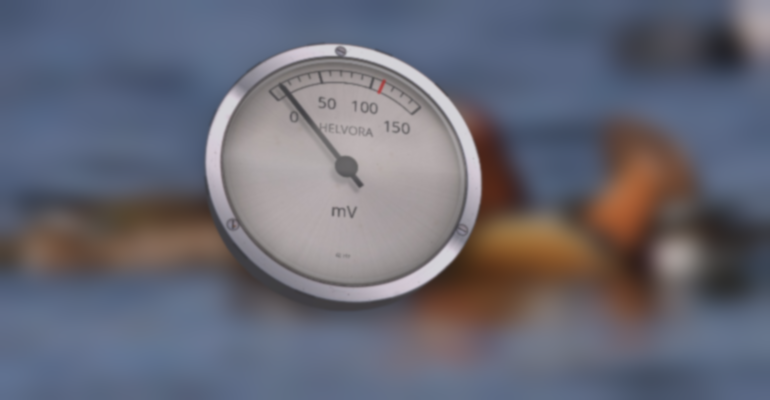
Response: 10 mV
